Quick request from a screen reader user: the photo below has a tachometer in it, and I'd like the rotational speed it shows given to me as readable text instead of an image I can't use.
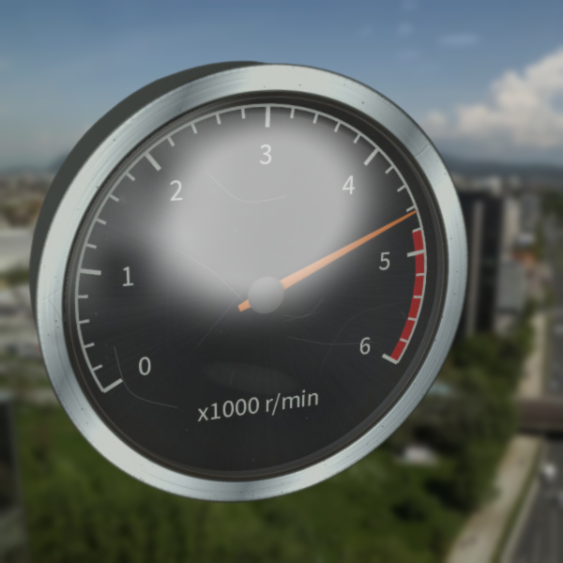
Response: 4600 rpm
